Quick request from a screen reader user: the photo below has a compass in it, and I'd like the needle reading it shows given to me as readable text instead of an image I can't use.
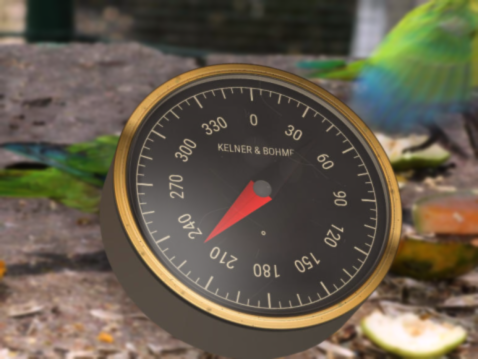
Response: 225 °
